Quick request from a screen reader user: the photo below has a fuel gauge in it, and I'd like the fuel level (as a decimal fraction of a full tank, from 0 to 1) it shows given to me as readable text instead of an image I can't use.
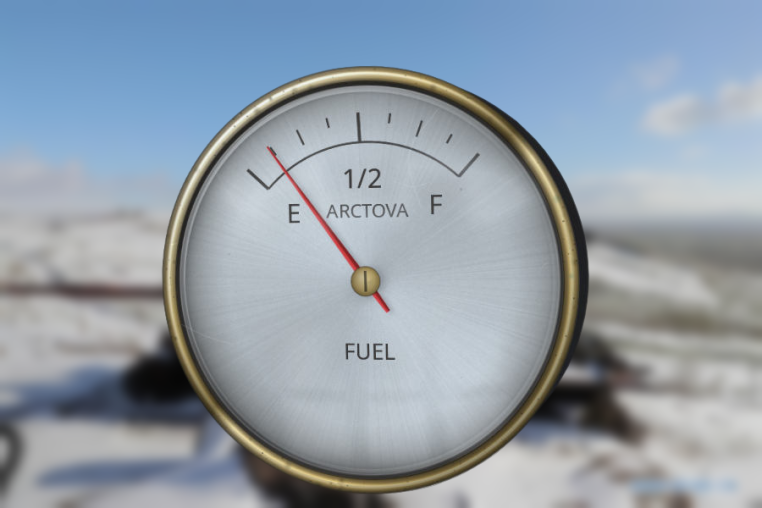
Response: 0.125
